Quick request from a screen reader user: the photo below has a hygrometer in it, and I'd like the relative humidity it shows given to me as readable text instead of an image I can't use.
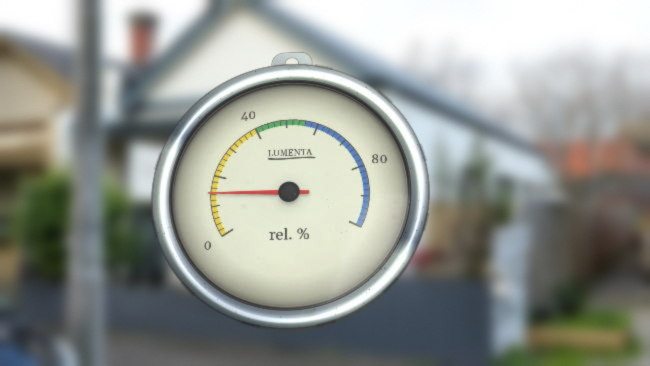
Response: 14 %
